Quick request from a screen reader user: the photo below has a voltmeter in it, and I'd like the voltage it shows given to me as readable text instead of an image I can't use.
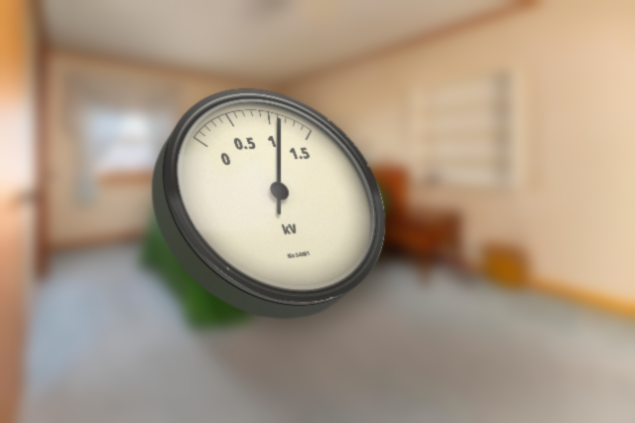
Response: 1.1 kV
